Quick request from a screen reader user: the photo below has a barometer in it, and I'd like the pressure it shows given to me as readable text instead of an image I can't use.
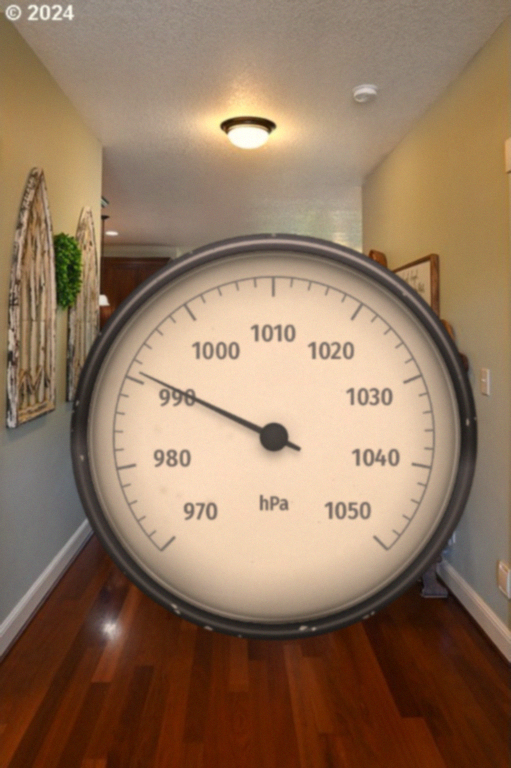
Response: 991 hPa
